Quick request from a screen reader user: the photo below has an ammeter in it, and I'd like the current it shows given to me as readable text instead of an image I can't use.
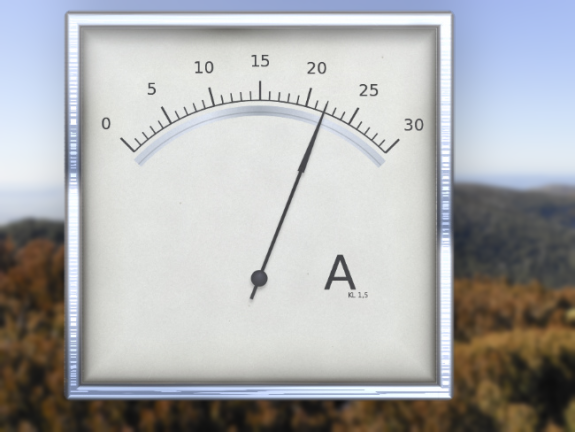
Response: 22 A
